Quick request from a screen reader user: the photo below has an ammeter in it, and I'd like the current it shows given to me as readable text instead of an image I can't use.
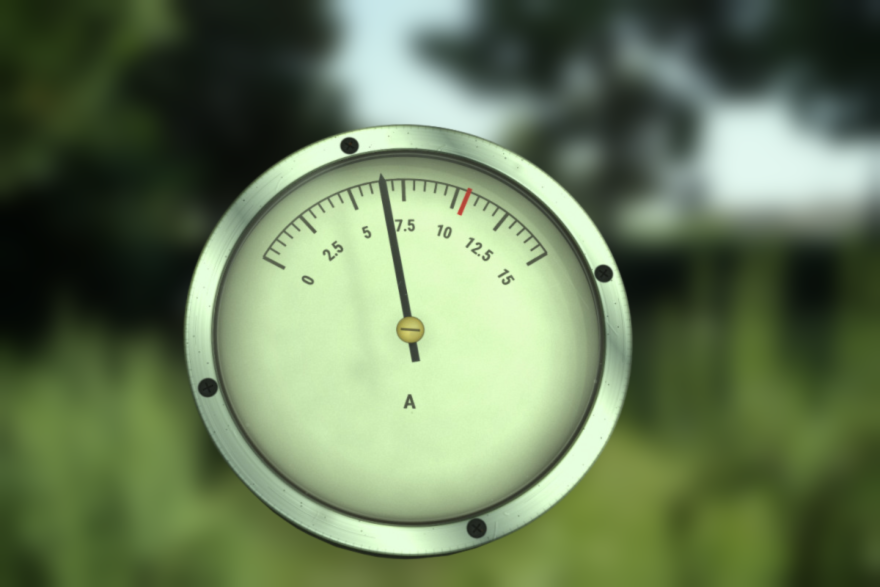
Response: 6.5 A
